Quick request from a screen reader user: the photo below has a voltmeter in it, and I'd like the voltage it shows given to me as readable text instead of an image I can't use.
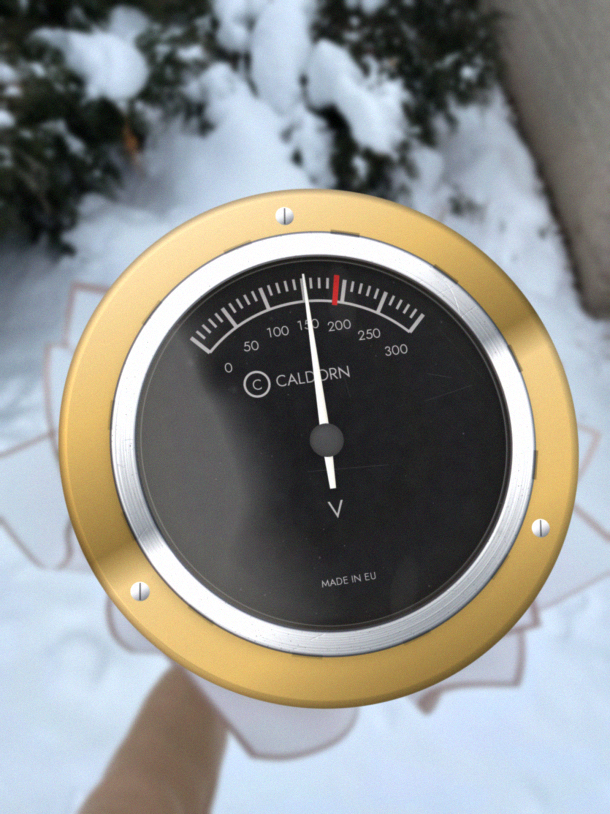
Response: 150 V
